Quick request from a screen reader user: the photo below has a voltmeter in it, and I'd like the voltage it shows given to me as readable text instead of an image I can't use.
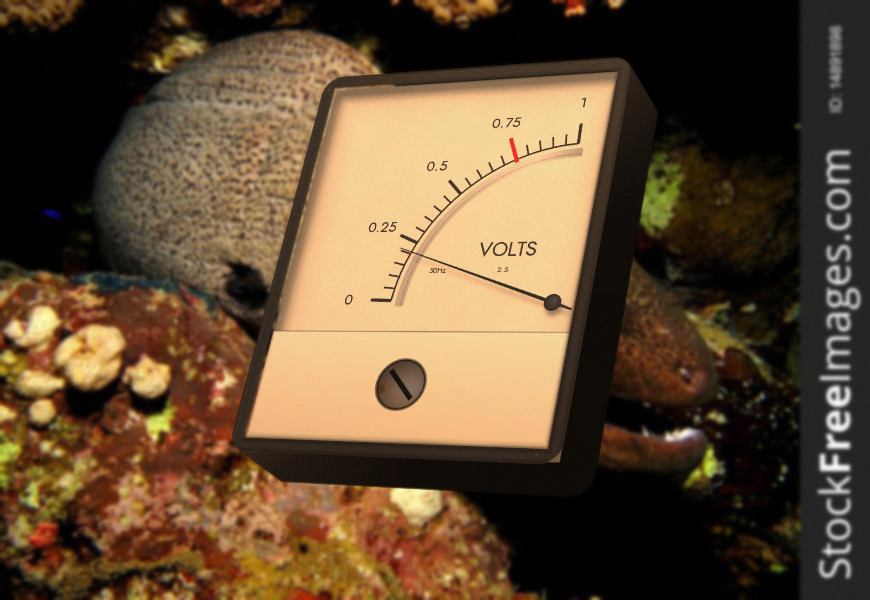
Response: 0.2 V
